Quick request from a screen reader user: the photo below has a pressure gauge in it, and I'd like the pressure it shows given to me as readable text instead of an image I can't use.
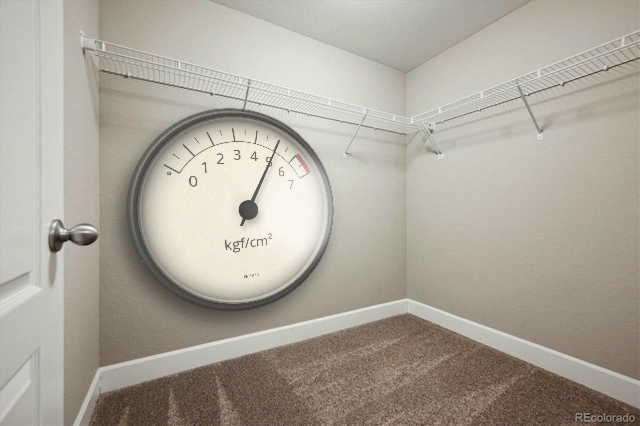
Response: 5 kg/cm²
